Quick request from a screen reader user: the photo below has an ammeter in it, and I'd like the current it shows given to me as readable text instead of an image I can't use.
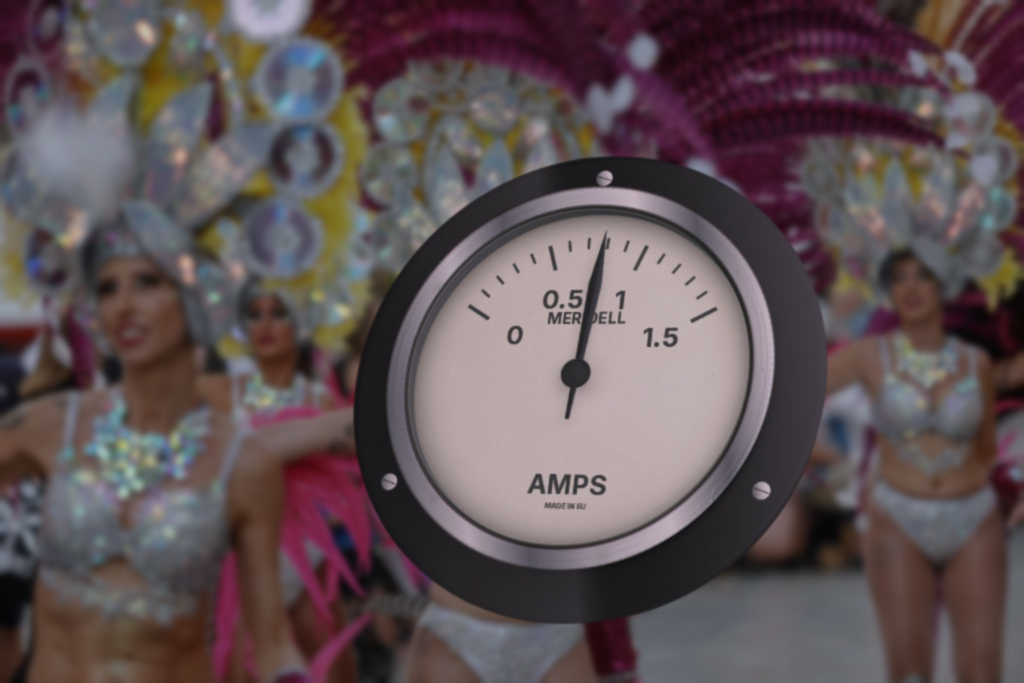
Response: 0.8 A
